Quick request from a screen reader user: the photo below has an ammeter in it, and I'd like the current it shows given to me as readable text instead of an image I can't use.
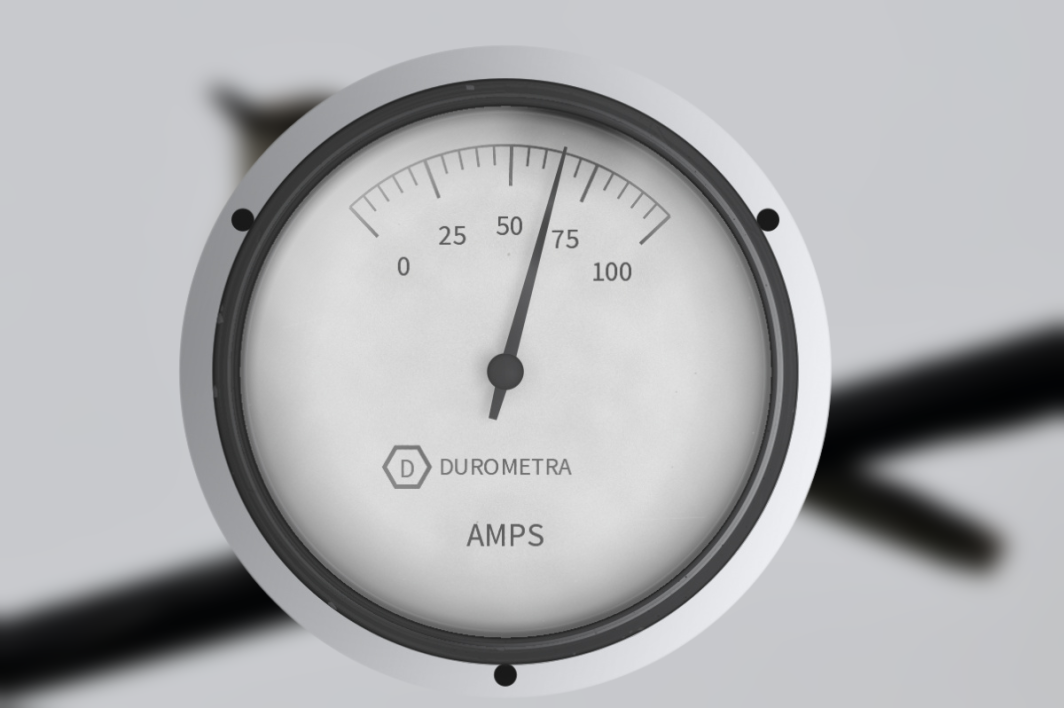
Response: 65 A
